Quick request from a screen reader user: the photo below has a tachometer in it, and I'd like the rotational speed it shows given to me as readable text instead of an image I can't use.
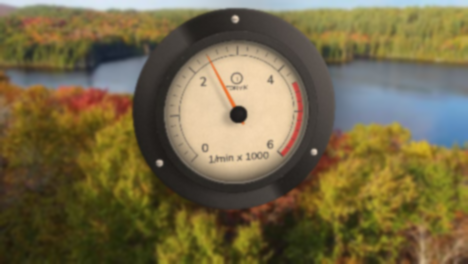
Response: 2400 rpm
